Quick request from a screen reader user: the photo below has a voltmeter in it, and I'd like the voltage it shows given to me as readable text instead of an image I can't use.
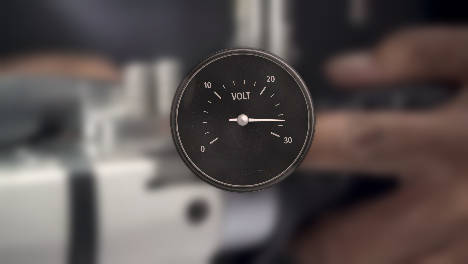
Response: 27 V
